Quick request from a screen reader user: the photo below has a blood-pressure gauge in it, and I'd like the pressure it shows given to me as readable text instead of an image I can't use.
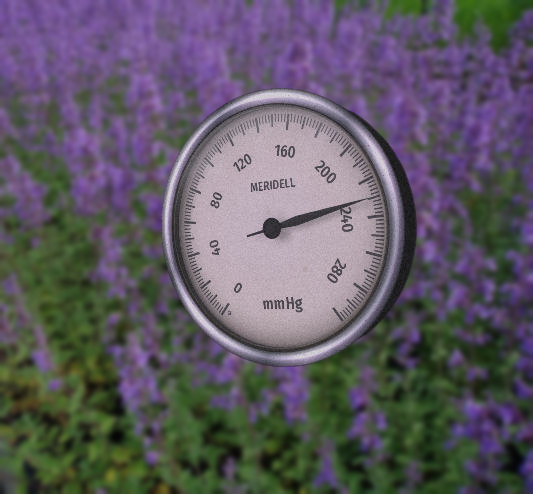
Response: 230 mmHg
